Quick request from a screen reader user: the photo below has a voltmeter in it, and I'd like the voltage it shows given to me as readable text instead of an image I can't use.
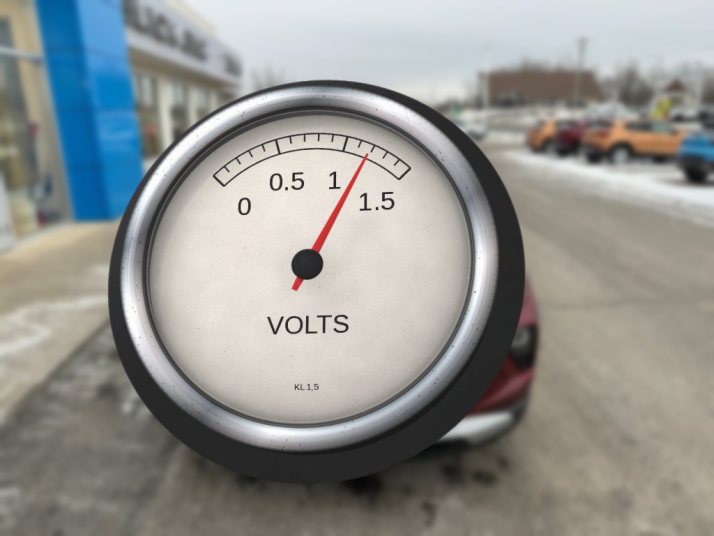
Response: 1.2 V
